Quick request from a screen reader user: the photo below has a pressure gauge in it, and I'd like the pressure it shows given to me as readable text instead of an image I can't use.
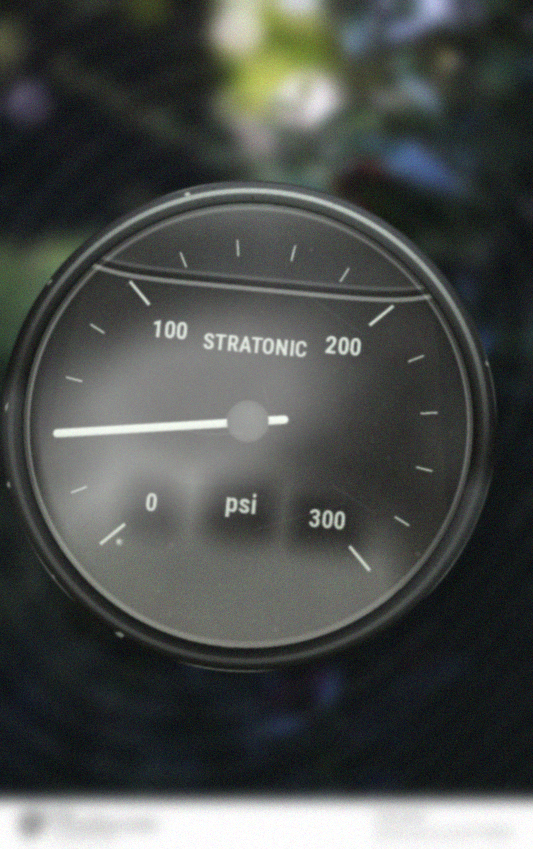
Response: 40 psi
